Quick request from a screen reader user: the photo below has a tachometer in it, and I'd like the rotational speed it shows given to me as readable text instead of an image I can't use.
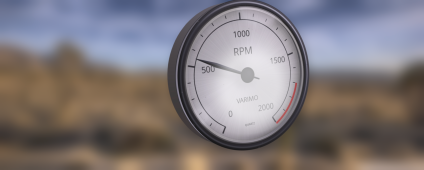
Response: 550 rpm
